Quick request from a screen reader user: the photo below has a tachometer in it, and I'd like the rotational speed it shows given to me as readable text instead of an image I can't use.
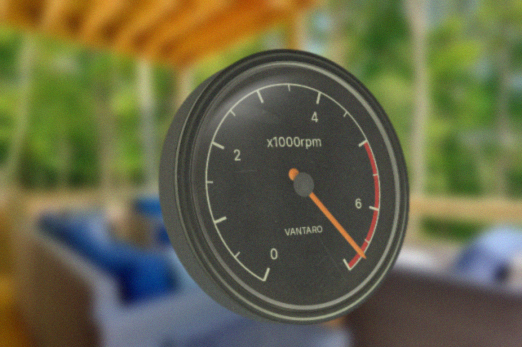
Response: 6750 rpm
